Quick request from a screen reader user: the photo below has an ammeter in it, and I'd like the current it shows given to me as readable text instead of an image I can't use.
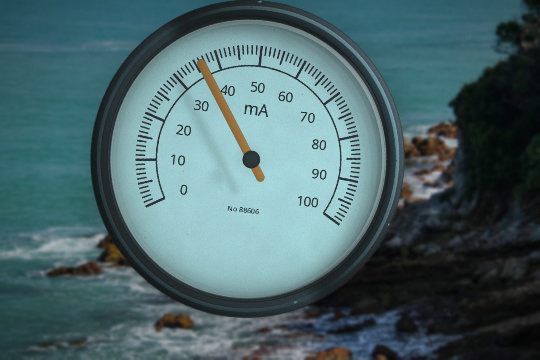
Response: 36 mA
